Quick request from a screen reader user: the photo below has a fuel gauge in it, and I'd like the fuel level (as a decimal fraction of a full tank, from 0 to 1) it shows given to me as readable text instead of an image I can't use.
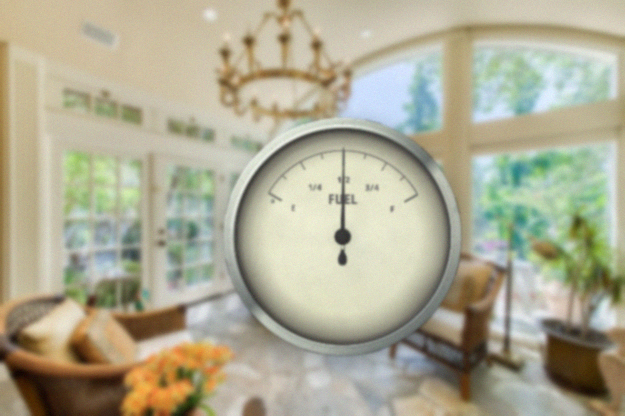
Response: 0.5
